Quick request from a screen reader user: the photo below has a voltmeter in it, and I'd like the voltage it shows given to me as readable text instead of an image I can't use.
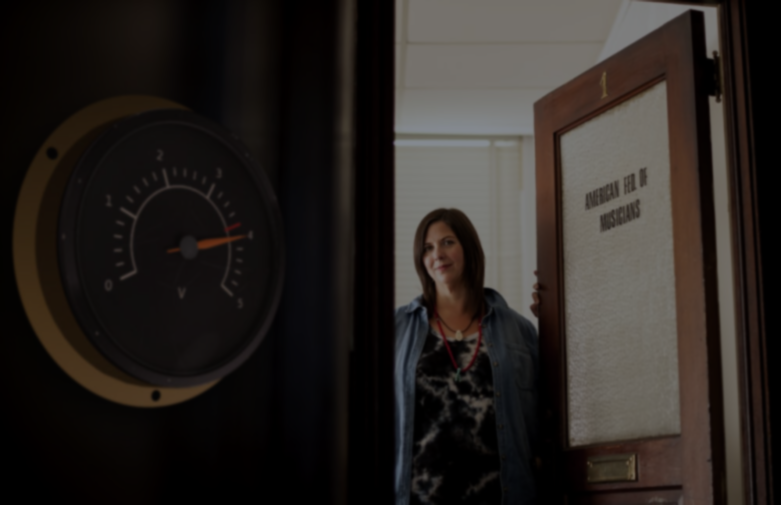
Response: 4 V
